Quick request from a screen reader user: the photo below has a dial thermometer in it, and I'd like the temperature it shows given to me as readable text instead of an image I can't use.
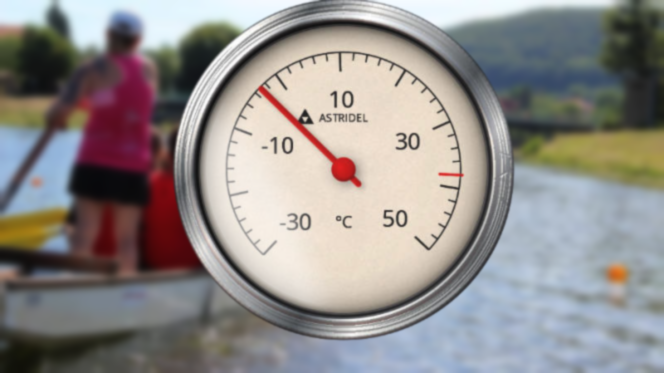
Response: -3 °C
